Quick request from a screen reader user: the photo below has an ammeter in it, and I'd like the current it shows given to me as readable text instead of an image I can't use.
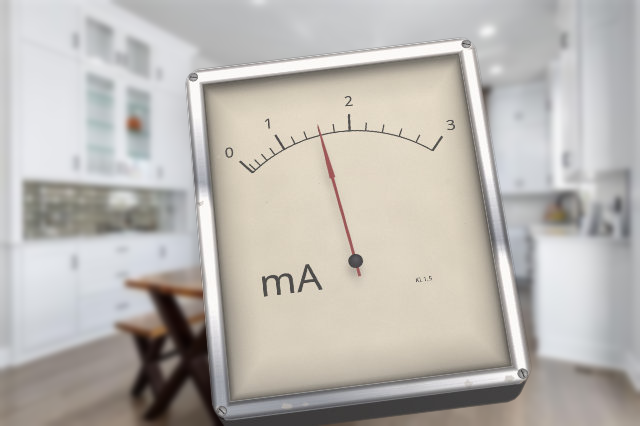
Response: 1.6 mA
